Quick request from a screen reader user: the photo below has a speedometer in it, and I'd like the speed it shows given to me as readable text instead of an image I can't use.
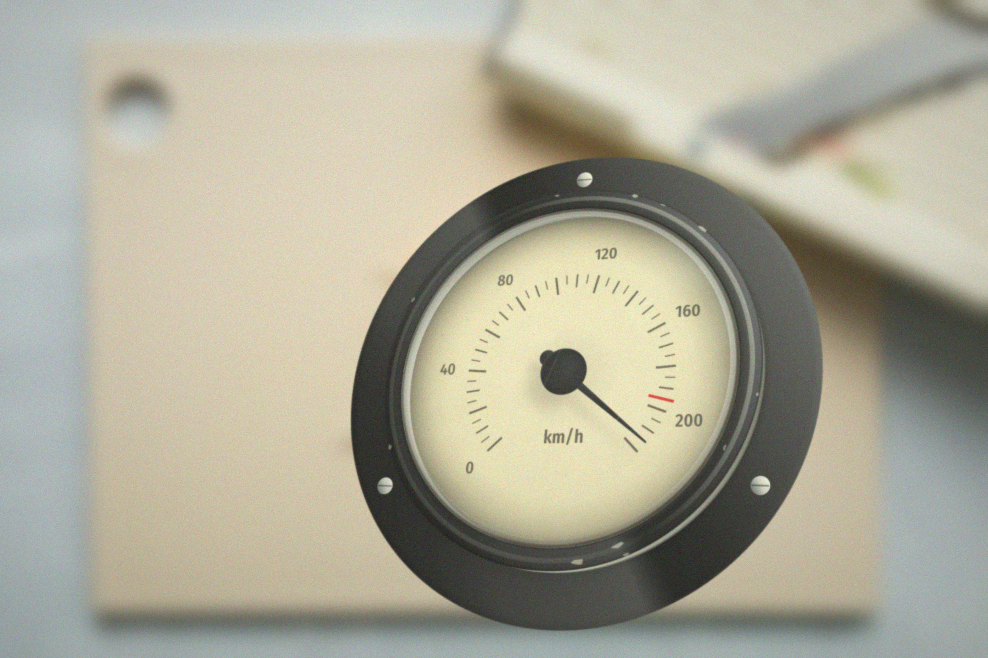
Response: 215 km/h
